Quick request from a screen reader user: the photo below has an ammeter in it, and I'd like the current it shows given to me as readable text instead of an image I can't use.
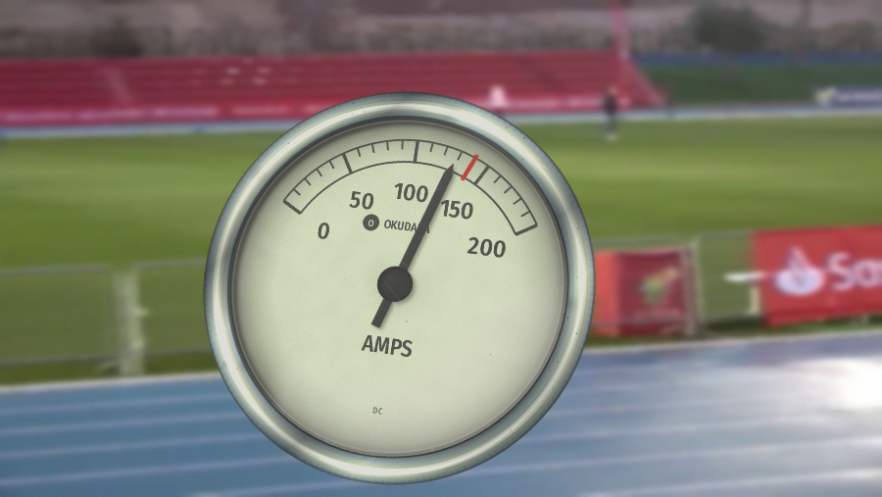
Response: 130 A
